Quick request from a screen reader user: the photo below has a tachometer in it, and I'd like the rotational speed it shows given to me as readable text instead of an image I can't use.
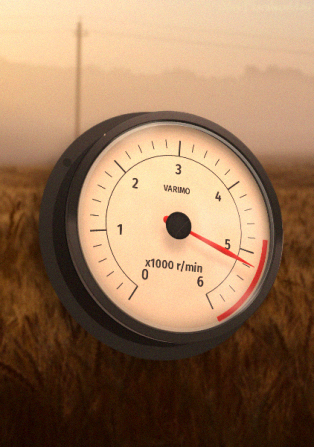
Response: 5200 rpm
